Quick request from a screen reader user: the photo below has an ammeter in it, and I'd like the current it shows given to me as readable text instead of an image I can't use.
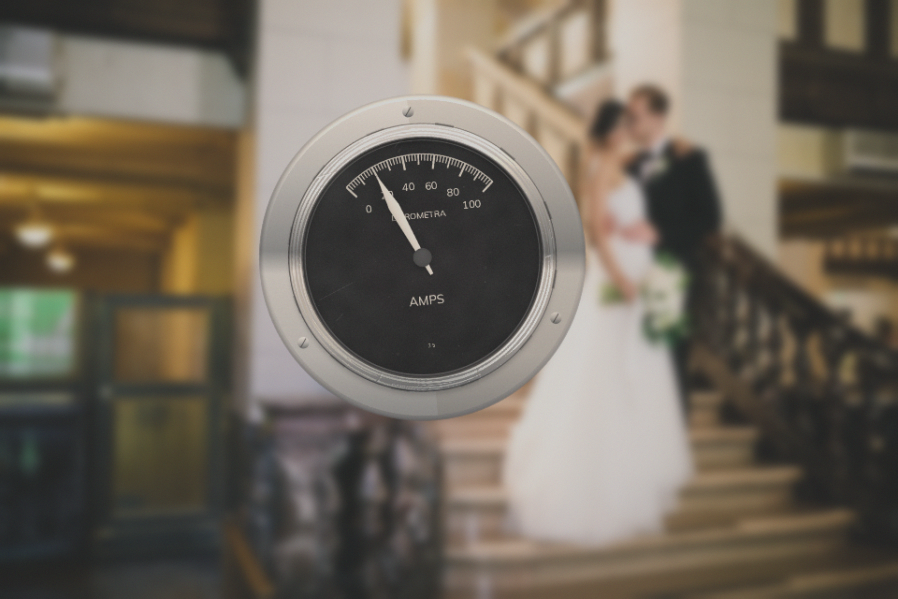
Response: 20 A
